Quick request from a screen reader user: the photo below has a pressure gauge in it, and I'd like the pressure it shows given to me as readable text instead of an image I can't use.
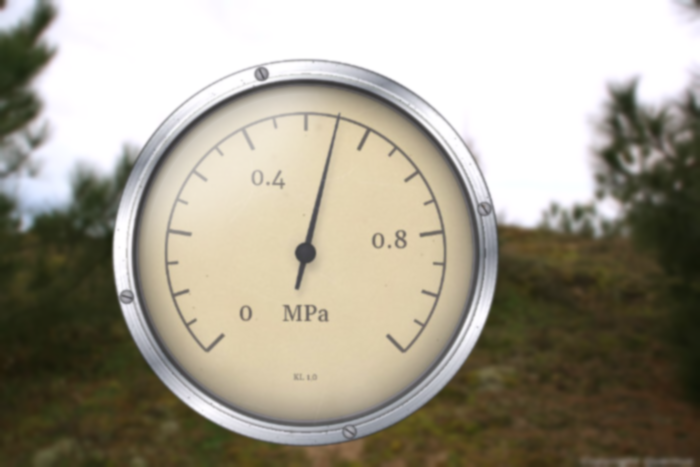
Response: 0.55 MPa
